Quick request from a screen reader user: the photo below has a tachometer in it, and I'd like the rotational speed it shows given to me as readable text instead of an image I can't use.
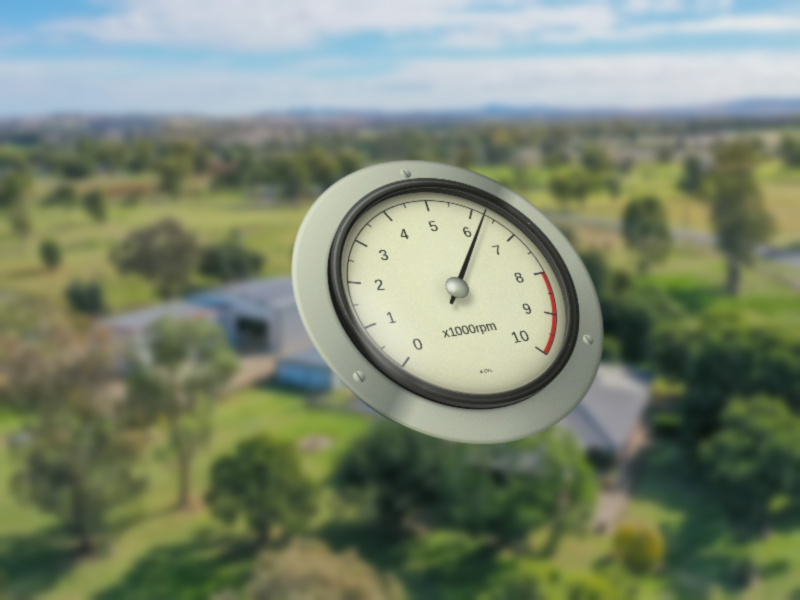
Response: 6250 rpm
